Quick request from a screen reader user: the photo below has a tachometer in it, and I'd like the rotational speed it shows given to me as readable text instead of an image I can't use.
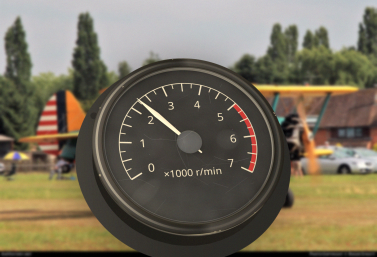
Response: 2250 rpm
